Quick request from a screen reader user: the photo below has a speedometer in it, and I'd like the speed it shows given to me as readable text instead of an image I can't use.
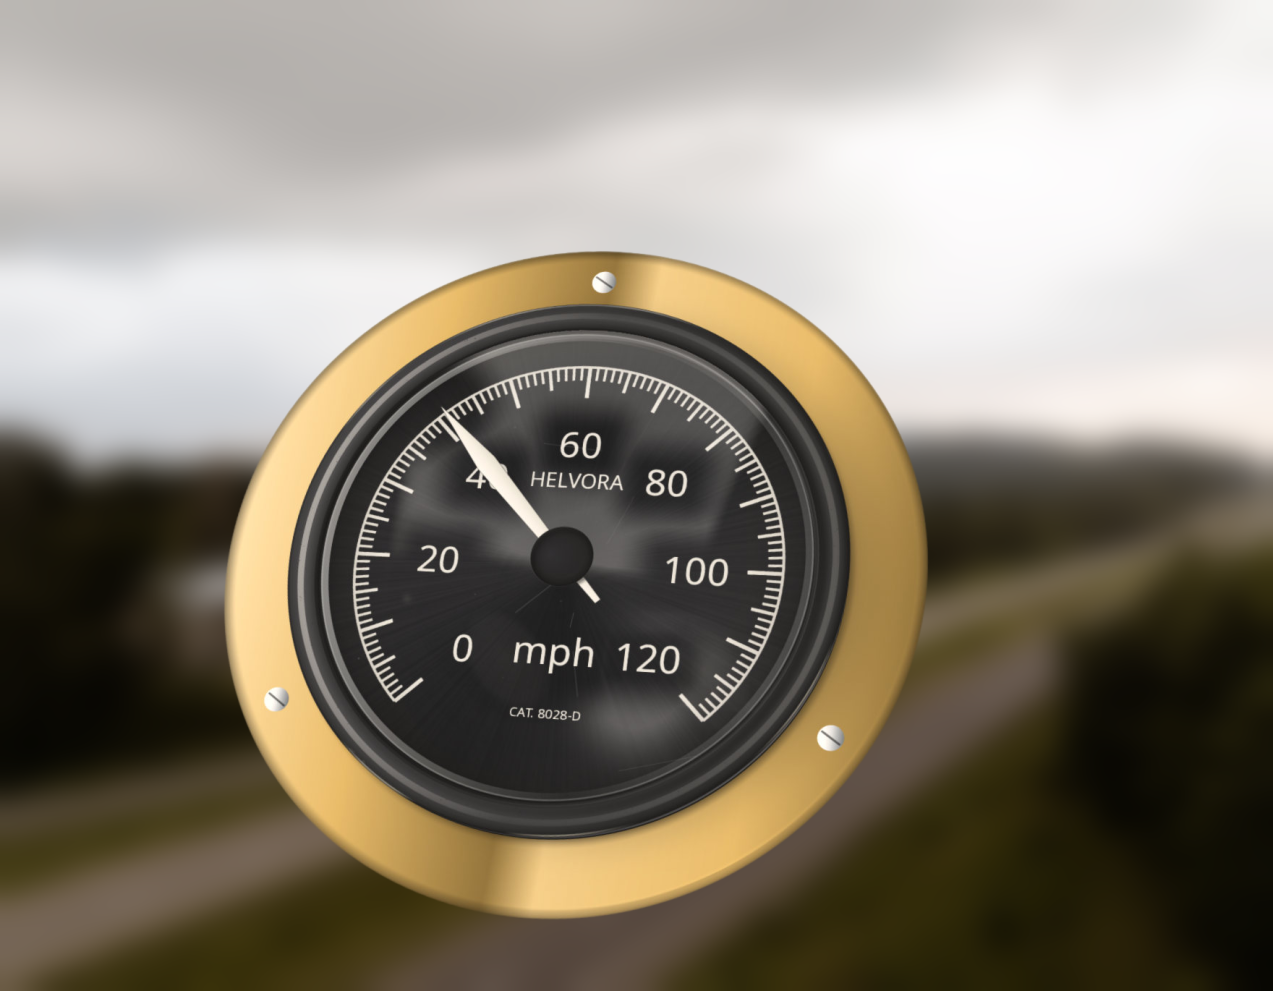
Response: 41 mph
